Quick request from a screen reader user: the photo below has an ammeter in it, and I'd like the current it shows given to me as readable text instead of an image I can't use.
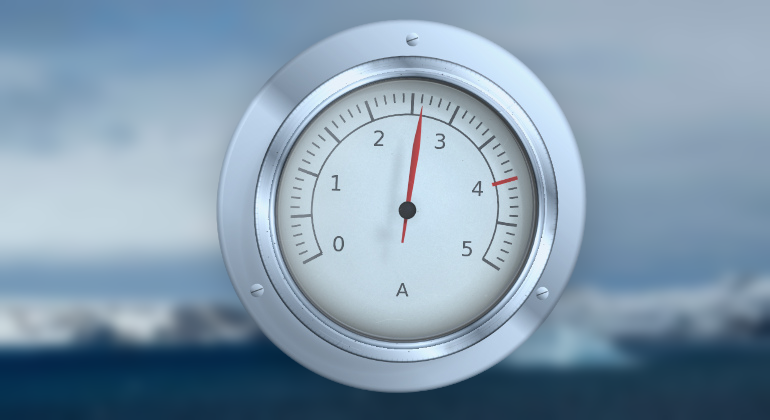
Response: 2.6 A
